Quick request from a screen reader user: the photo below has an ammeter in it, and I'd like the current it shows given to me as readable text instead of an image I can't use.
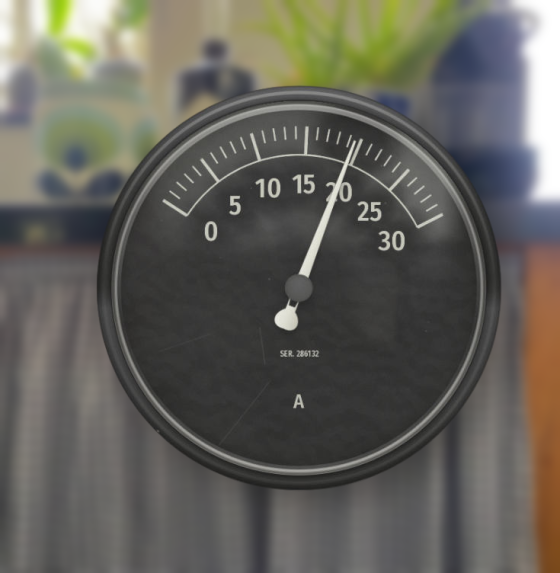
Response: 19.5 A
